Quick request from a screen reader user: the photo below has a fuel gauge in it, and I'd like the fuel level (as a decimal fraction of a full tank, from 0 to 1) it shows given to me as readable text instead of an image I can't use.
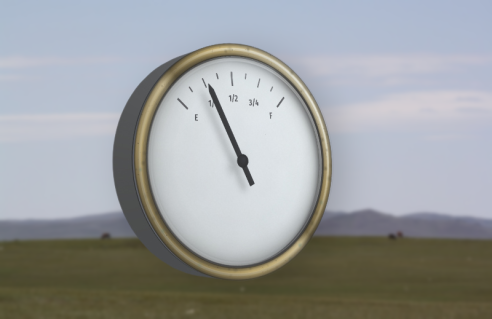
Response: 0.25
